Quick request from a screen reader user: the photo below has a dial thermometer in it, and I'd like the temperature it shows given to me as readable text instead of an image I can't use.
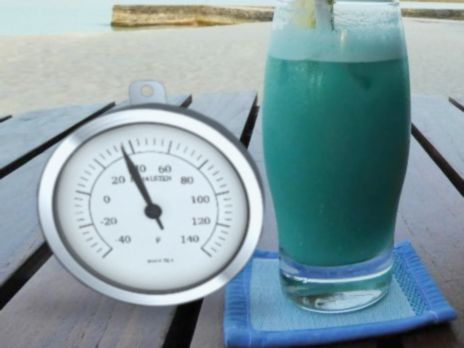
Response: 36 °F
